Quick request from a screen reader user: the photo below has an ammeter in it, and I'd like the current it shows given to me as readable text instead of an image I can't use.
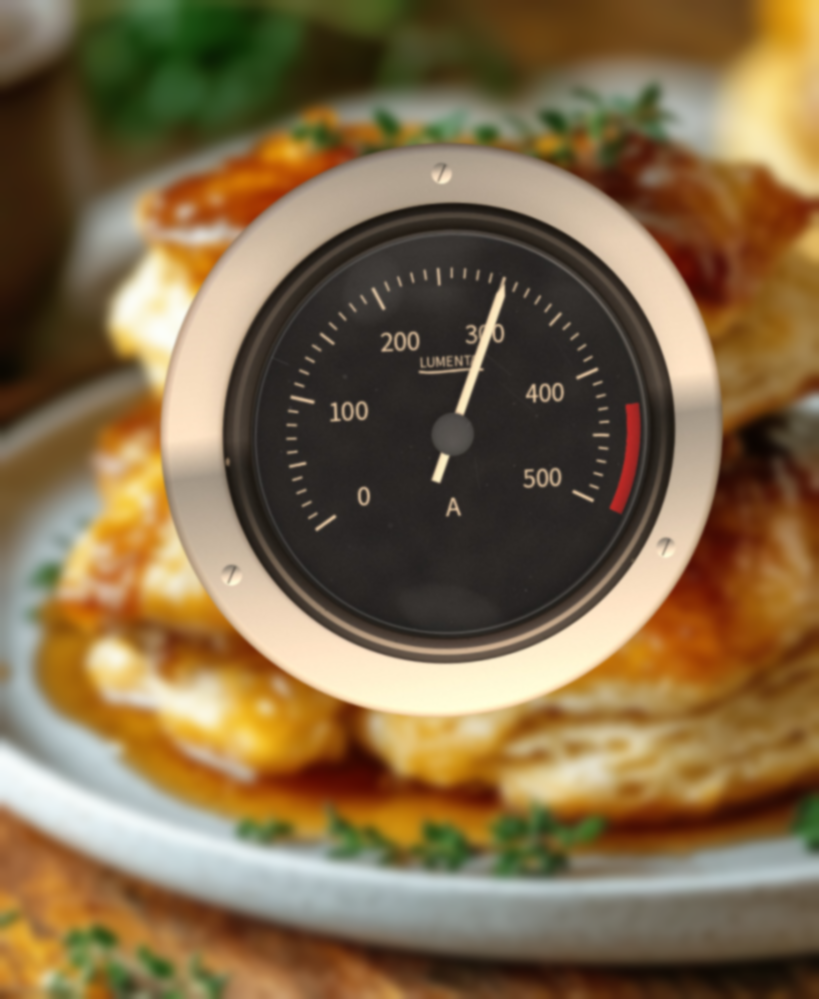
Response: 300 A
